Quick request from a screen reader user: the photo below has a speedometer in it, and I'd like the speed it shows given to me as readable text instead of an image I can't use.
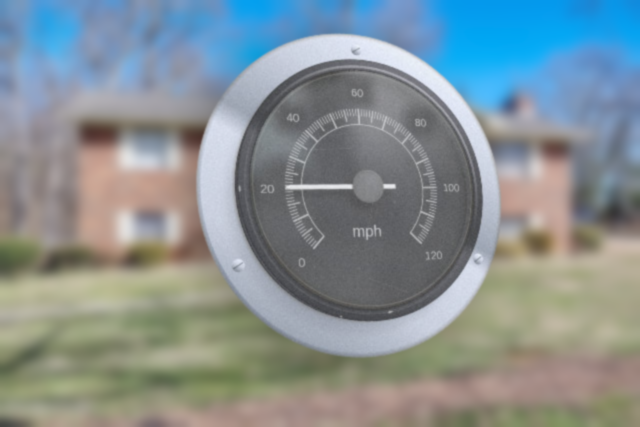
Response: 20 mph
